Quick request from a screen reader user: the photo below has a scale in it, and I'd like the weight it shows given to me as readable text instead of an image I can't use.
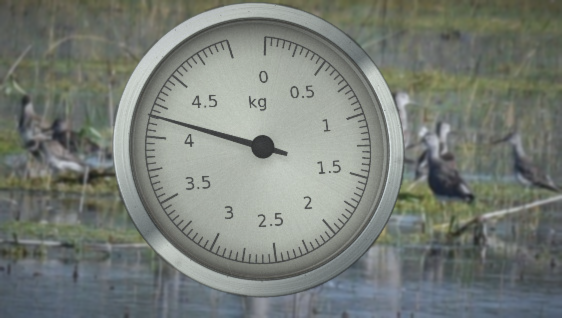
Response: 4.15 kg
